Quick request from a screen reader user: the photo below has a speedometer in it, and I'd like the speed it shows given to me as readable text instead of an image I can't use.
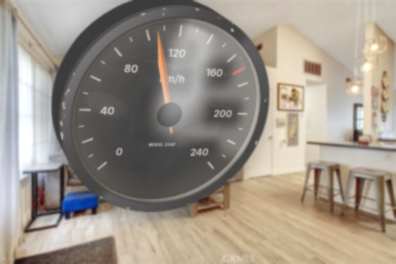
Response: 105 km/h
